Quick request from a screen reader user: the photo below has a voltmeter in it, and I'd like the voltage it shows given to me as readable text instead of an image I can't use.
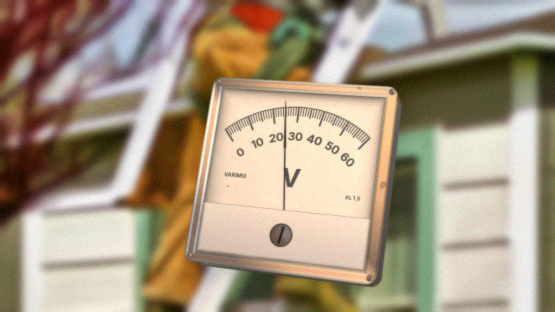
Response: 25 V
